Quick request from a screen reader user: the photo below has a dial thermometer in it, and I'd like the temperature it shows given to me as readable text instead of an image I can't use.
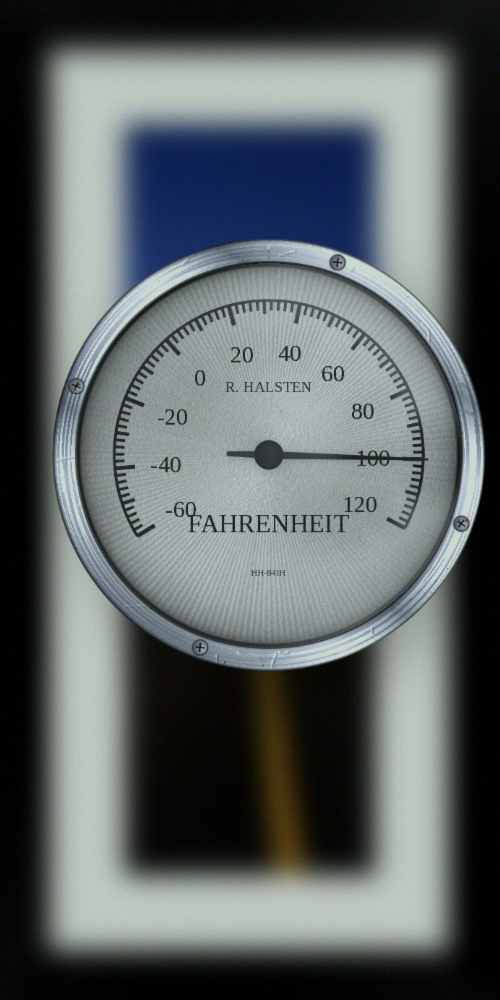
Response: 100 °F
